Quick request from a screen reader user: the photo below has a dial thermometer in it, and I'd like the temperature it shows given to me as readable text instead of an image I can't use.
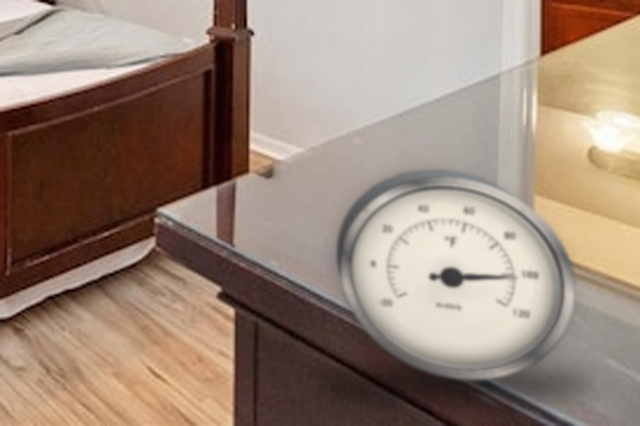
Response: 100 °F
